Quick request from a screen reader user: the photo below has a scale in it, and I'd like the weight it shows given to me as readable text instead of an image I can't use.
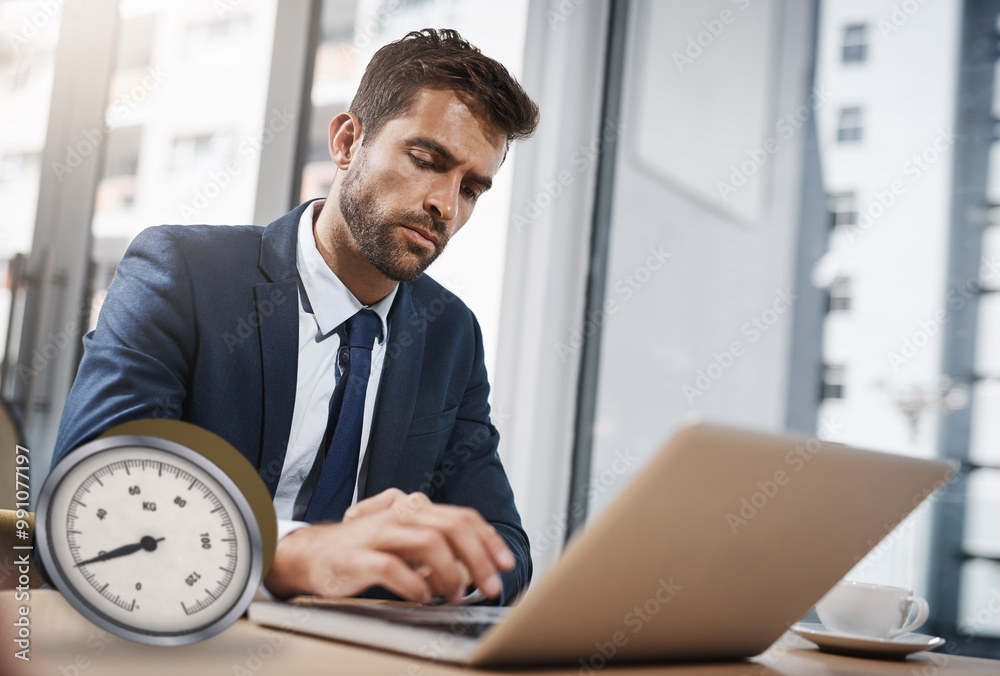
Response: 20 kg
